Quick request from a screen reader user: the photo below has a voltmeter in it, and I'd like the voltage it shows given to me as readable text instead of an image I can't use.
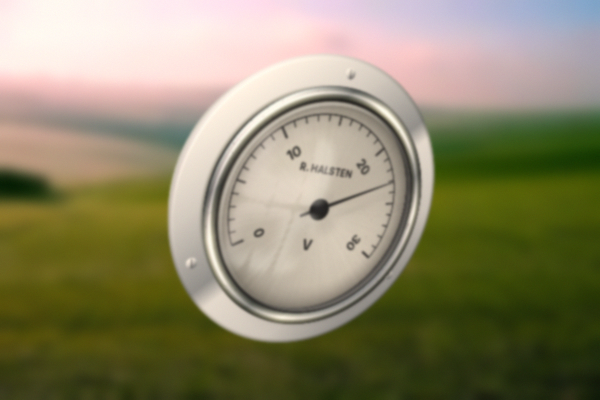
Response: 23 V
